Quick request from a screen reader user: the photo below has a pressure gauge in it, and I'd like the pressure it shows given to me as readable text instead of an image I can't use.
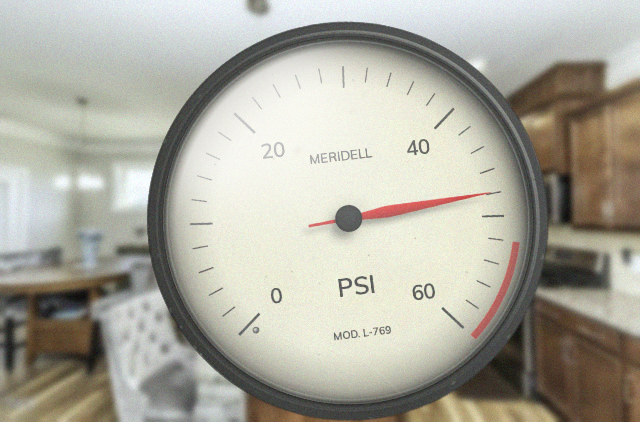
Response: 48 psi
